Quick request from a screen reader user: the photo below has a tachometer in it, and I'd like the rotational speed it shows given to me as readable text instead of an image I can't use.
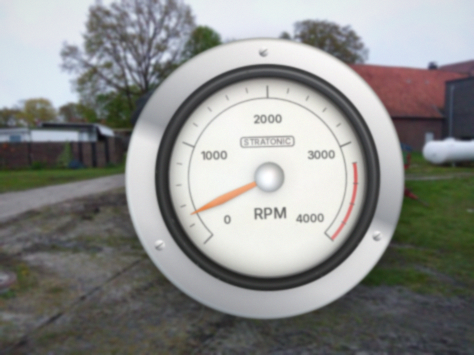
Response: 300 rpm
